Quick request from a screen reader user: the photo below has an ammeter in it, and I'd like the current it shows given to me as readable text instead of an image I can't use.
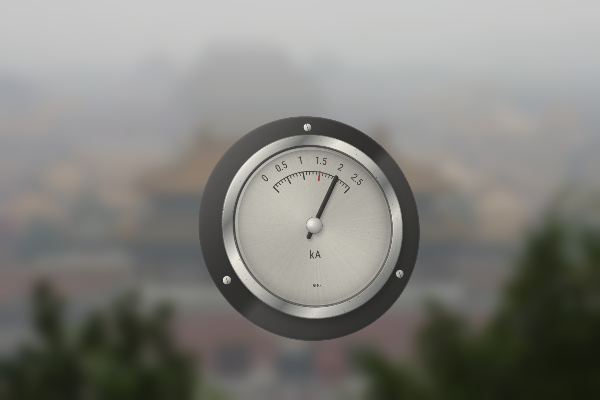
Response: 2 kA
